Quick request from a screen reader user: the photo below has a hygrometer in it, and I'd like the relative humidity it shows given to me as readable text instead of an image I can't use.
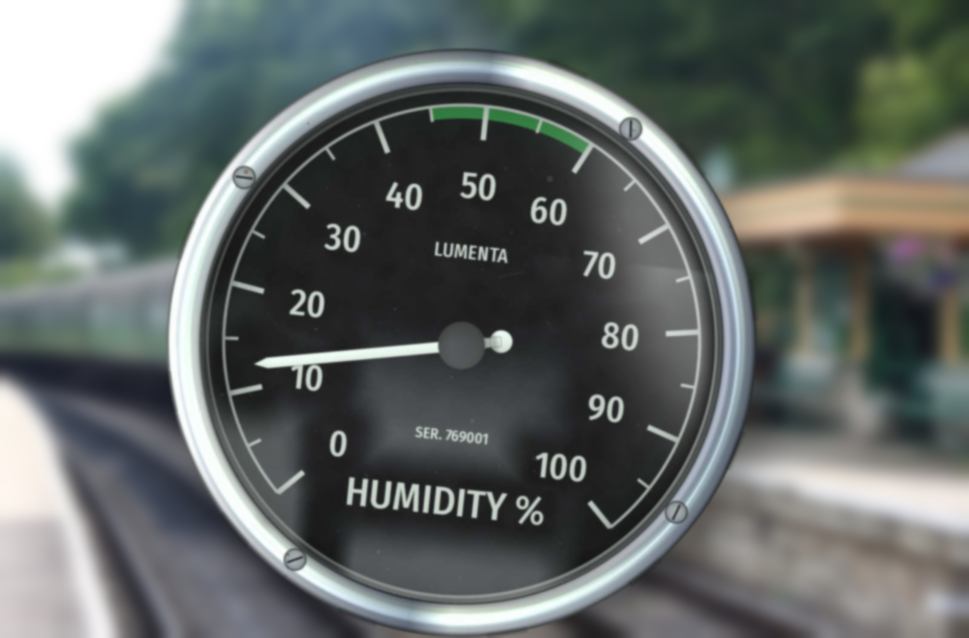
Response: 12.5 %
